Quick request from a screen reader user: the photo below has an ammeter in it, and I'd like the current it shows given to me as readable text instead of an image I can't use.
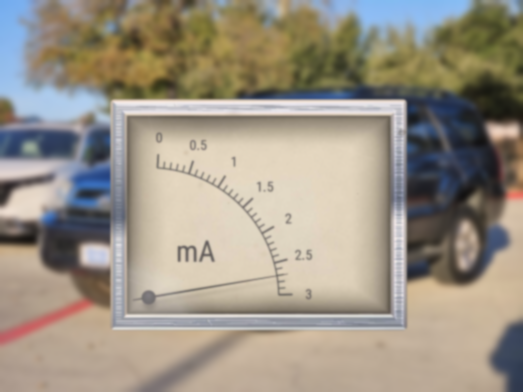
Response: 2.7 mA
